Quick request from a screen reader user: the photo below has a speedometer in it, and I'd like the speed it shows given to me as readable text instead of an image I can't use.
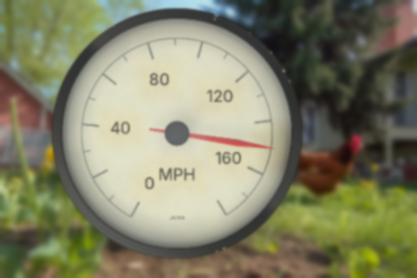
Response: 150 mph
